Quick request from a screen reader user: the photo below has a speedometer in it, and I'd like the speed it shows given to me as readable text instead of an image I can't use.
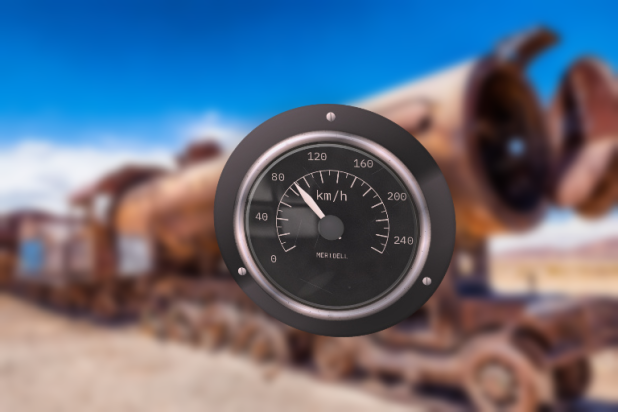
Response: 90 km/h
